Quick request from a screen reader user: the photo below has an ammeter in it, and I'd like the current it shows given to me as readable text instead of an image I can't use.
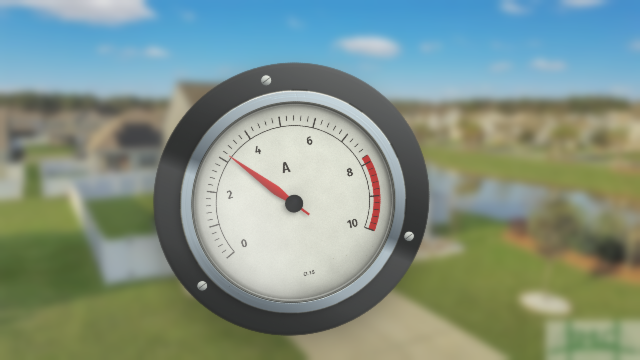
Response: 3.2 A
